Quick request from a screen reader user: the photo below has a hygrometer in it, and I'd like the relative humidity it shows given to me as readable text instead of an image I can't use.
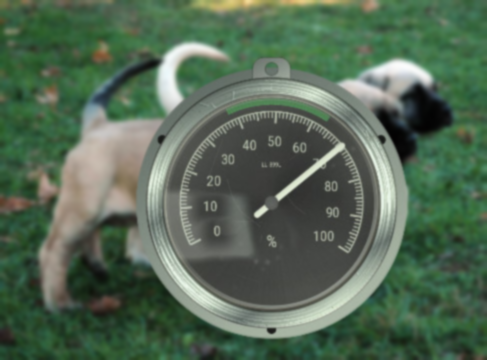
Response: 70 %
